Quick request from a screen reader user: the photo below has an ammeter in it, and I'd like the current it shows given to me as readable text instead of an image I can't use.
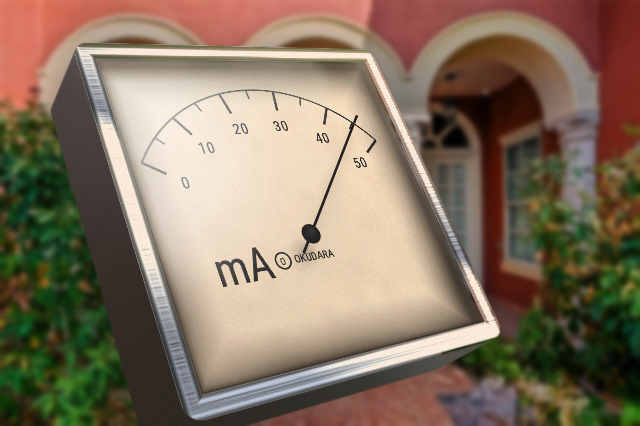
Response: 45 mA
